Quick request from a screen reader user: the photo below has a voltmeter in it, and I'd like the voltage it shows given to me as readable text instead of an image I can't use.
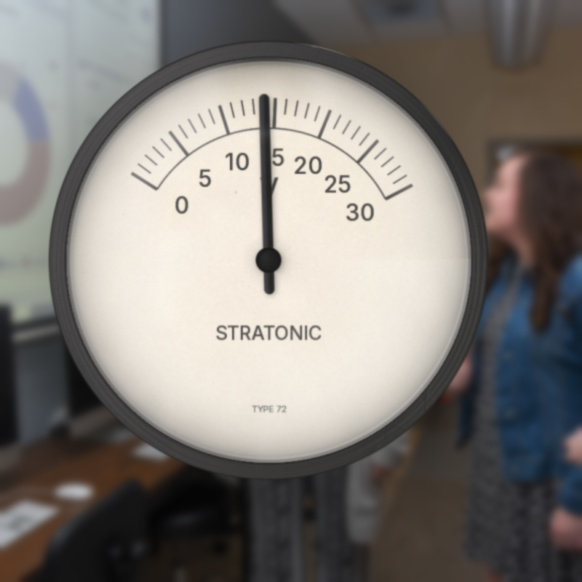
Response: 14 V
